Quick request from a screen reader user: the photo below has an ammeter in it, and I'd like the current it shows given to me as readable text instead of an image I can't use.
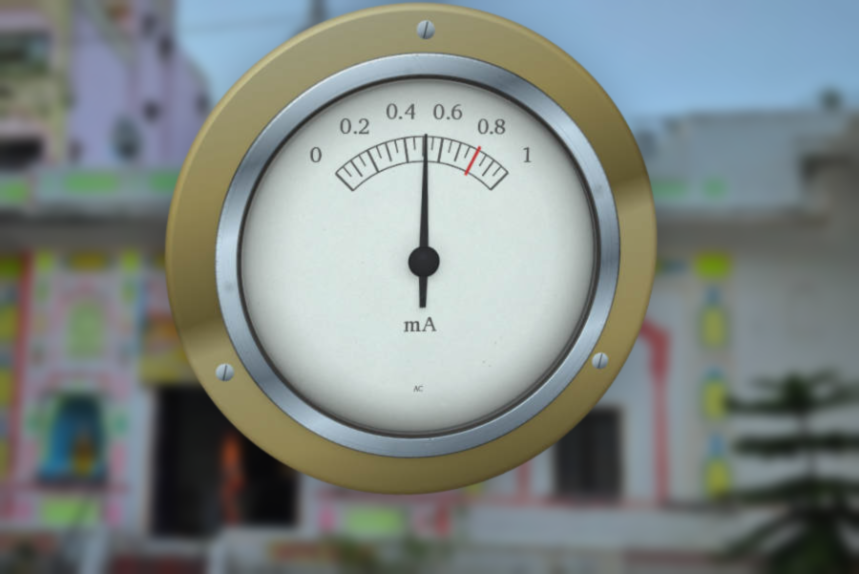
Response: 0.5 mA
